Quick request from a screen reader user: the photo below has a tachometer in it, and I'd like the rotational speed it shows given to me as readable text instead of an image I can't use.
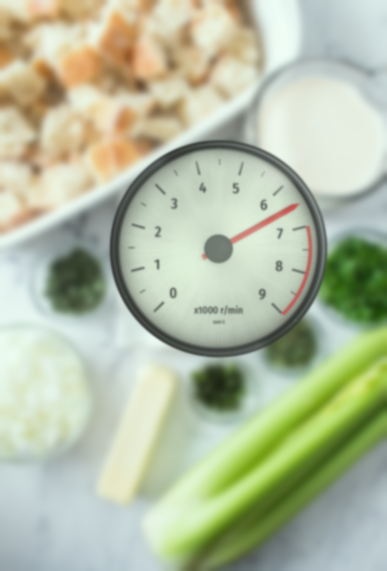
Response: 6500 rpm
